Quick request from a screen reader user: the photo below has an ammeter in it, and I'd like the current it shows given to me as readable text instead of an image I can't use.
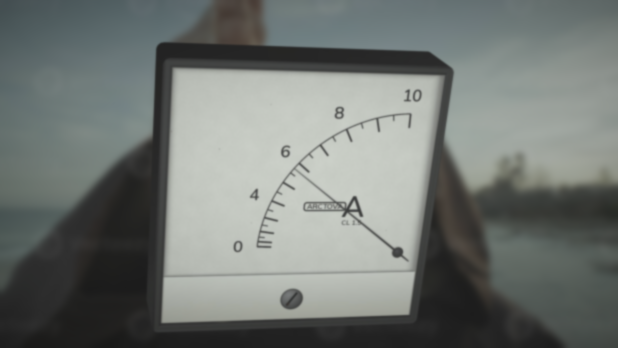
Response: 5.75 A
